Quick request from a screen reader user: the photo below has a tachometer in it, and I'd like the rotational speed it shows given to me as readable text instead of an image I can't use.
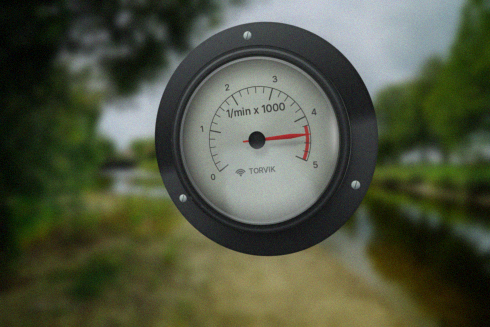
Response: 4400 rpm
